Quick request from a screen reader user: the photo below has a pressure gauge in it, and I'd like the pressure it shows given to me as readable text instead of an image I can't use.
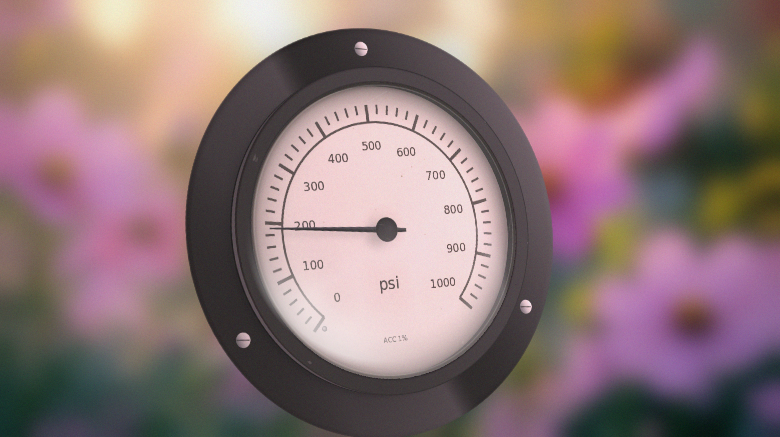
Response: 190 psi
